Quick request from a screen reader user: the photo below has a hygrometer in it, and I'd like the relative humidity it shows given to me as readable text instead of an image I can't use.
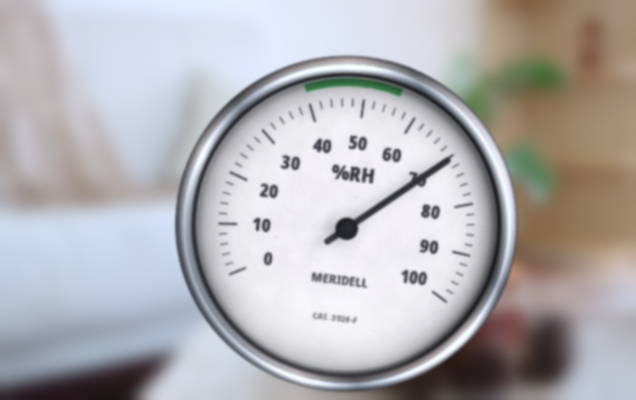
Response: 70 %
